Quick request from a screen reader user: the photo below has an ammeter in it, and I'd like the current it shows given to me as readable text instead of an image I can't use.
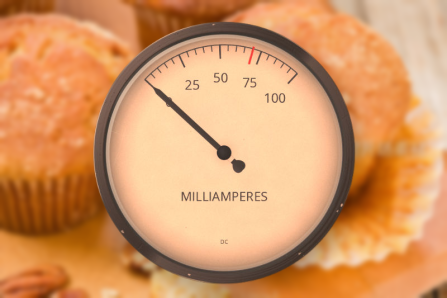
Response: 0 mA
